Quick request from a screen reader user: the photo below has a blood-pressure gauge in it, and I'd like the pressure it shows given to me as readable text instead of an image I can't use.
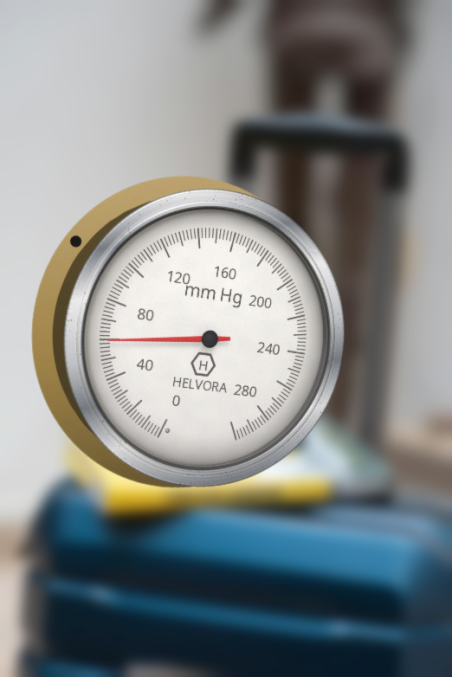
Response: 60 mmHg
